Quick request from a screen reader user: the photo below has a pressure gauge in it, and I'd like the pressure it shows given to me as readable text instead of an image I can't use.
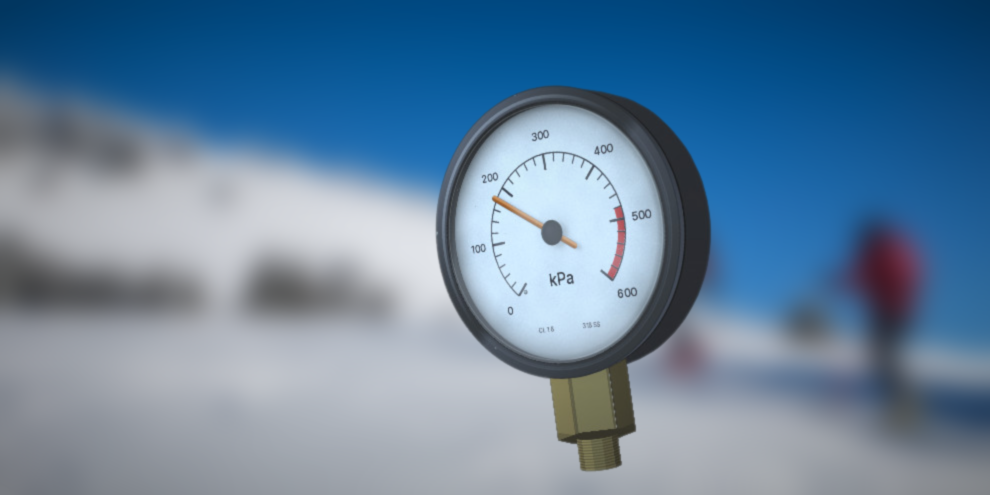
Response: 180 kPa
